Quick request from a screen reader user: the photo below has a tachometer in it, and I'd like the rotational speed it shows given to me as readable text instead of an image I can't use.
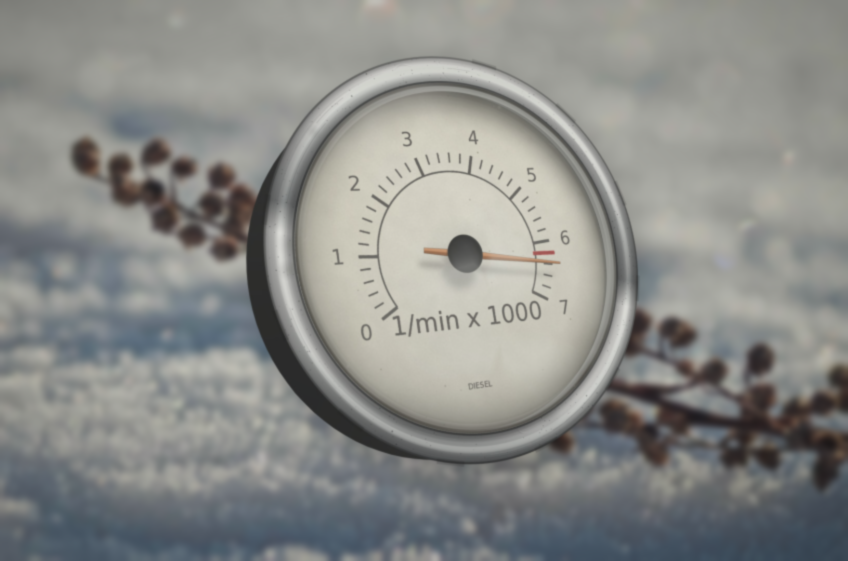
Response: 6400 rpm
